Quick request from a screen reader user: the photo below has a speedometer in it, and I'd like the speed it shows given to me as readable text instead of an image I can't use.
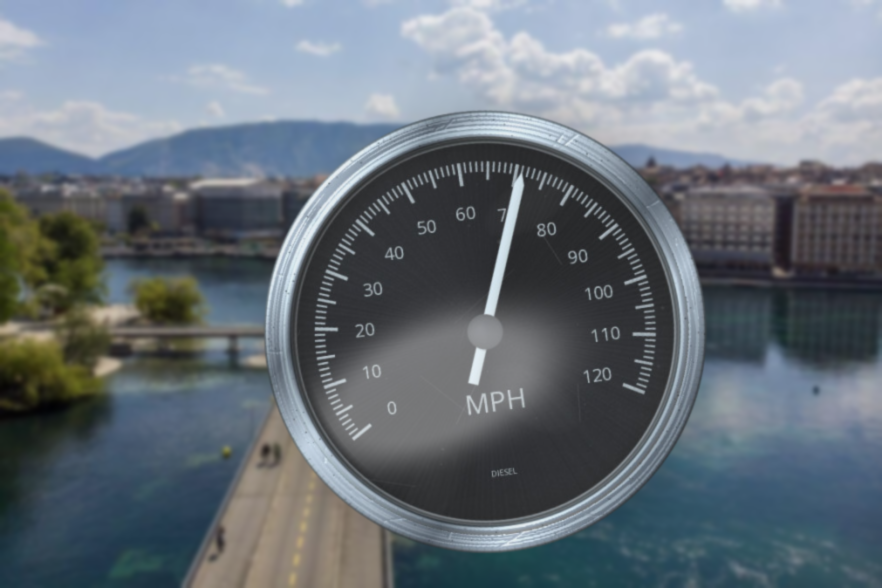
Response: 71 mph
